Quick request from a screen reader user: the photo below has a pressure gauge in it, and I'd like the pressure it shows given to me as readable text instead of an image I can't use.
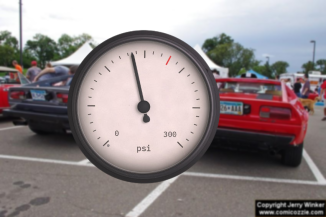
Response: 135 psi
